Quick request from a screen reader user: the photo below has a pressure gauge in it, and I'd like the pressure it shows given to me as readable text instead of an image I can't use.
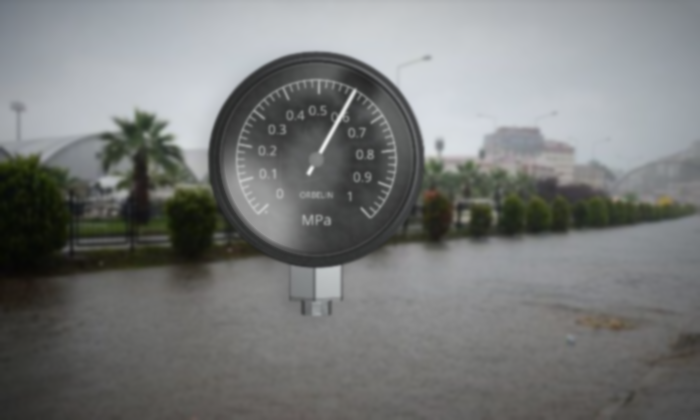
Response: 0.6 MPa
